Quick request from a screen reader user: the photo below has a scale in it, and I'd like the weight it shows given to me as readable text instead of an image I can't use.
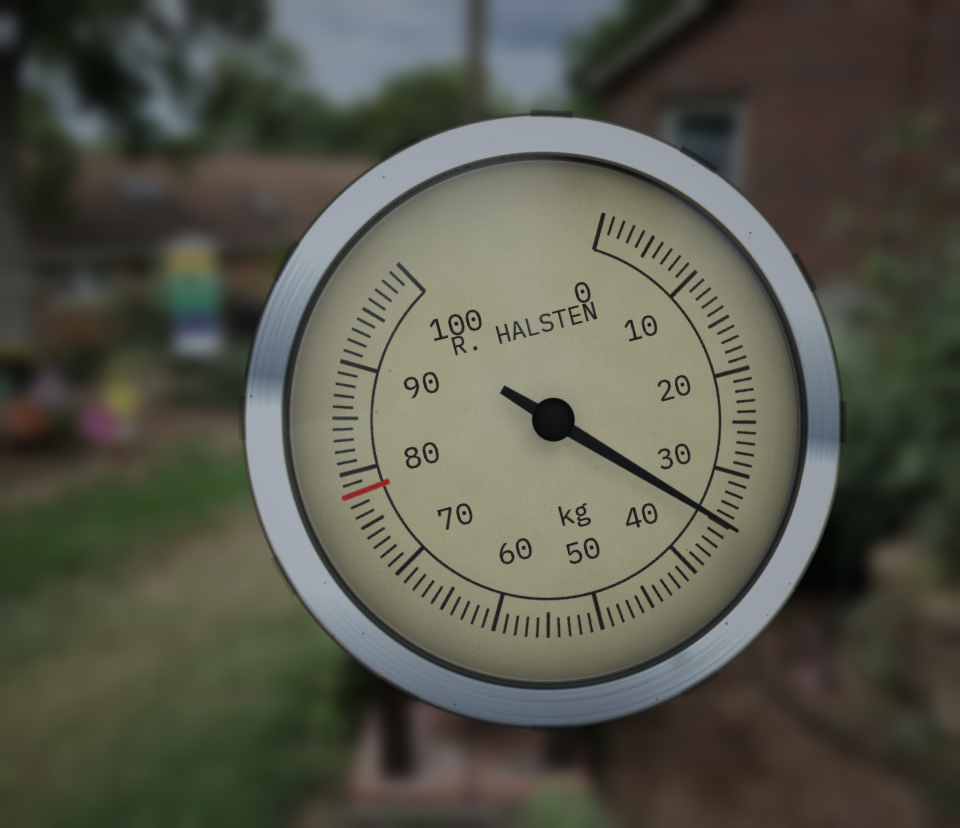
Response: 35 kg
